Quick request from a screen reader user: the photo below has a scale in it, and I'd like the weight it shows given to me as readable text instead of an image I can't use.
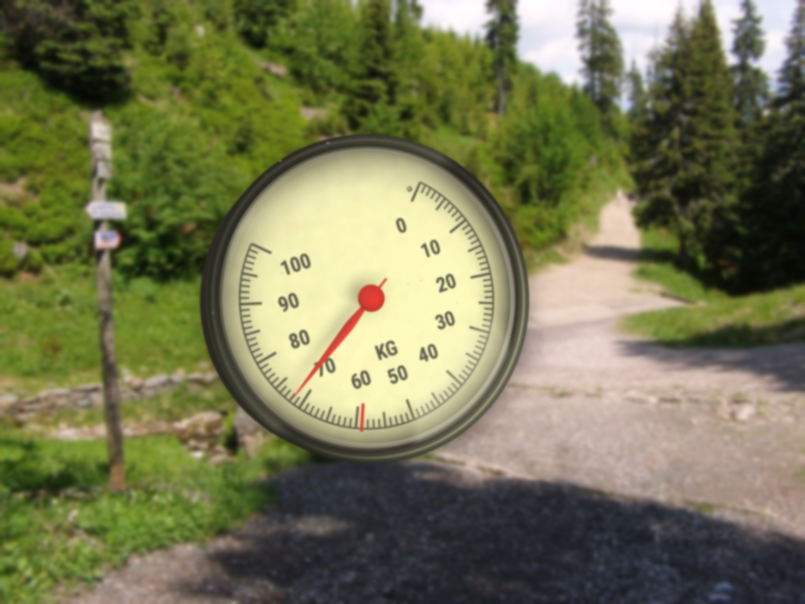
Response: 72 kg
